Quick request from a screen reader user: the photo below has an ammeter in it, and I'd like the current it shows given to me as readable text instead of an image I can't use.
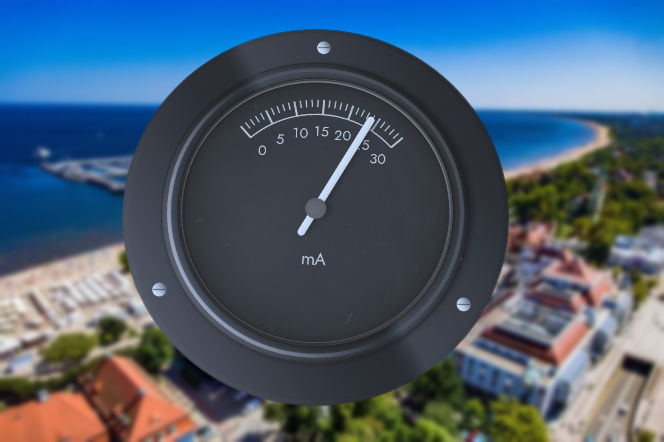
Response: 24 mA
